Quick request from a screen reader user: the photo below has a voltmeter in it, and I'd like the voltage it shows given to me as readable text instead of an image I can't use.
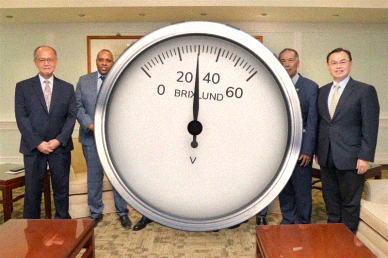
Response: 30 V
